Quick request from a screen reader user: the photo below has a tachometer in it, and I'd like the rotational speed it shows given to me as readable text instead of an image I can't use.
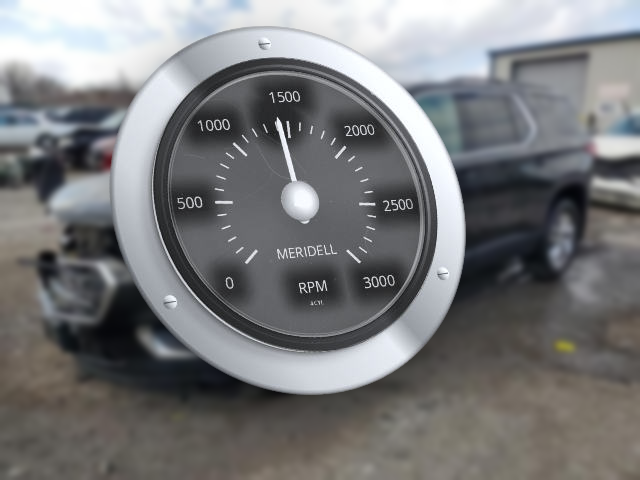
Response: 1400 rpm
